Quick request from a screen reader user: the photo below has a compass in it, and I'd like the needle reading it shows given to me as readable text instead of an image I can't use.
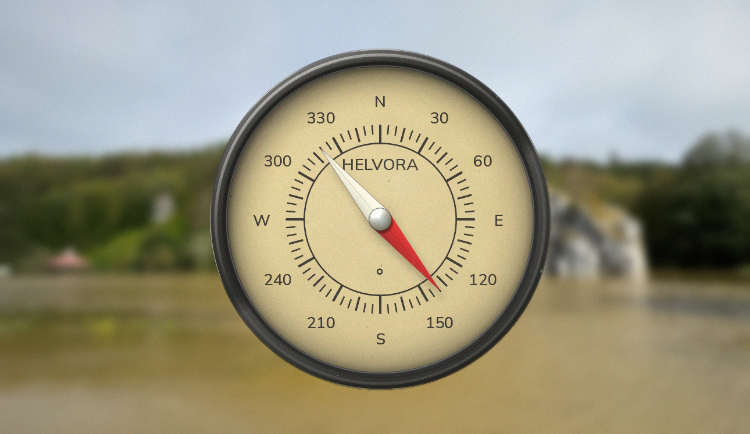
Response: 140 °
